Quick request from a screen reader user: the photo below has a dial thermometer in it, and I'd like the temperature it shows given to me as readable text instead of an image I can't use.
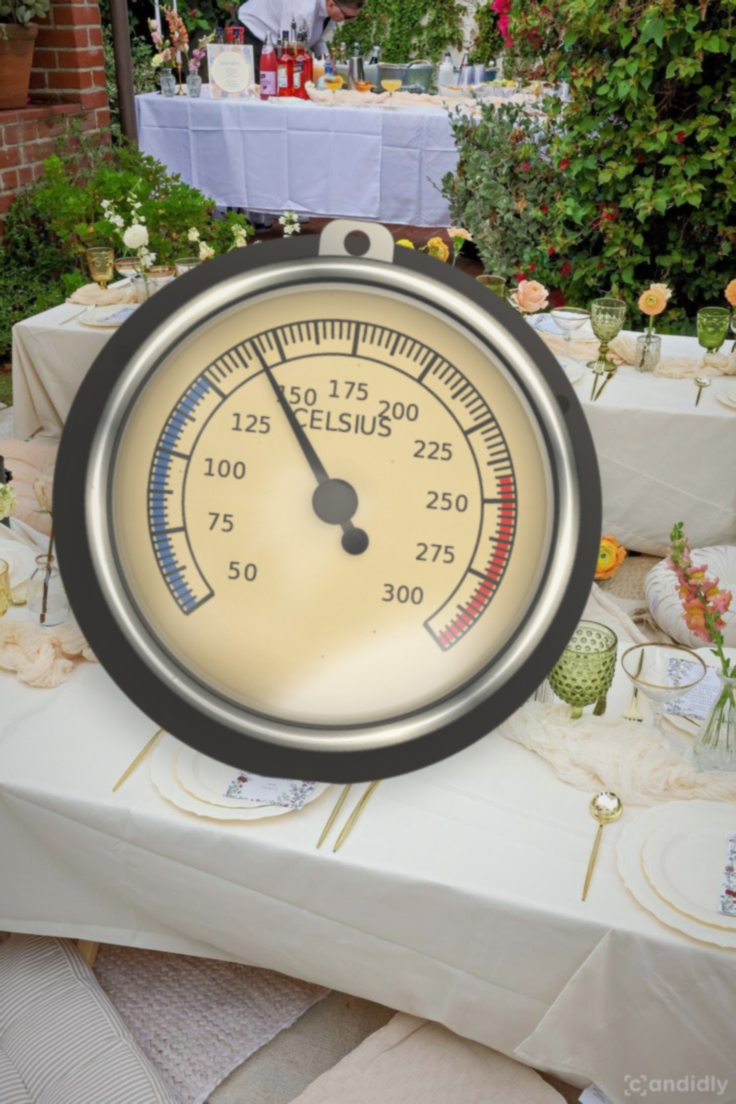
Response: 142.5 °C
